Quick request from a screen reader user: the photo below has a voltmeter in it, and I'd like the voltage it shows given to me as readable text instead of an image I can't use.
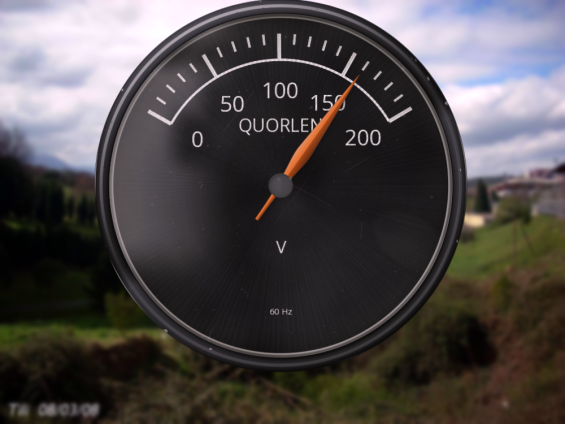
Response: 160 V
